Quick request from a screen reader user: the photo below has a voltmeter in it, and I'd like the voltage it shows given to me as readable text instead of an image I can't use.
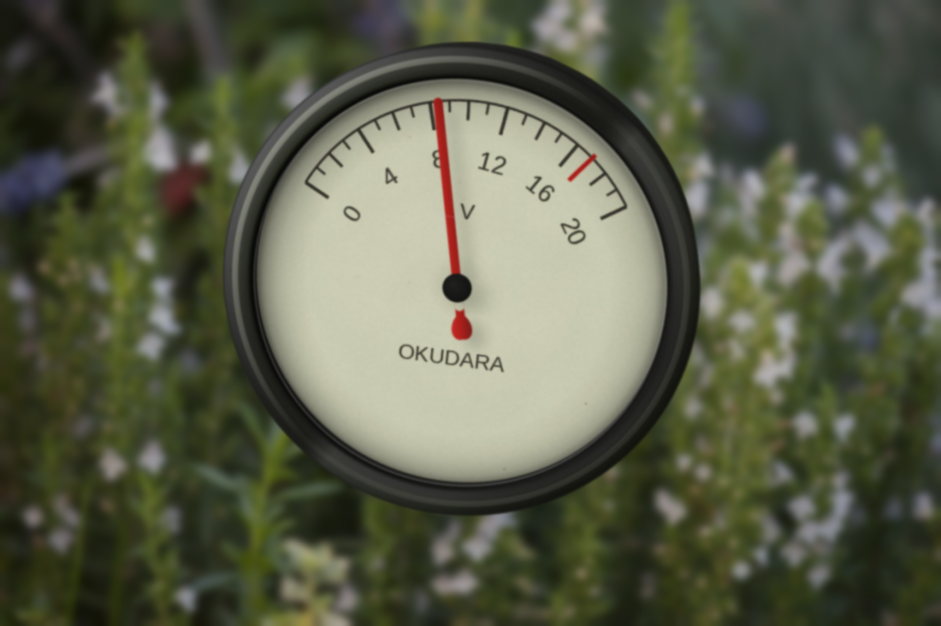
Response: 8.5 V
